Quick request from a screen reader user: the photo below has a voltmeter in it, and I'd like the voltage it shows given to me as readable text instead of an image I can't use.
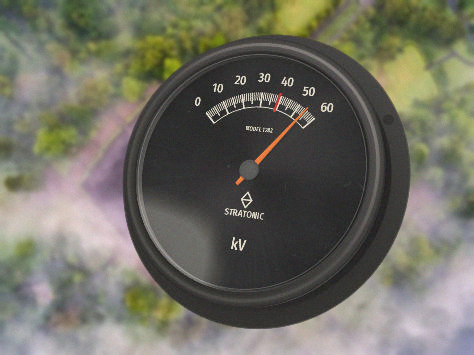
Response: 55 kV
